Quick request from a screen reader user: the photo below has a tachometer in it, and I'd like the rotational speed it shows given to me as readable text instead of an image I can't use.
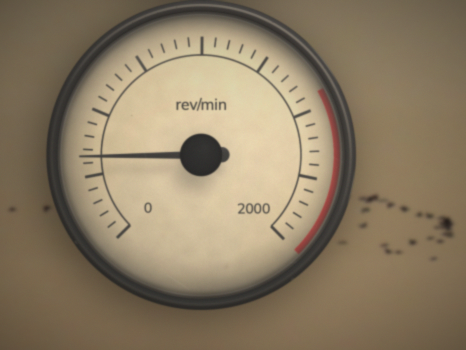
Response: 325 rpm
